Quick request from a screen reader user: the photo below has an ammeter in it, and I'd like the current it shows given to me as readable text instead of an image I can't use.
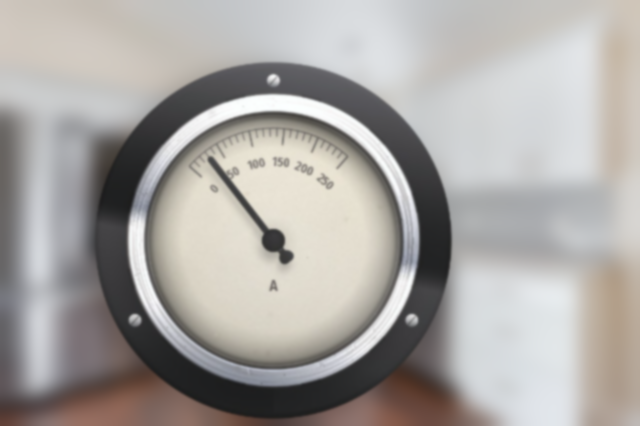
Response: 30 A
